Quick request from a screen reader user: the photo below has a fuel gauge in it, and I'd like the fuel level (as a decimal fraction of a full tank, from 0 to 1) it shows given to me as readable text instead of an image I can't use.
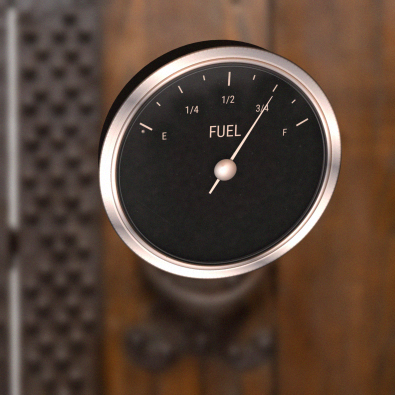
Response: 0.75
